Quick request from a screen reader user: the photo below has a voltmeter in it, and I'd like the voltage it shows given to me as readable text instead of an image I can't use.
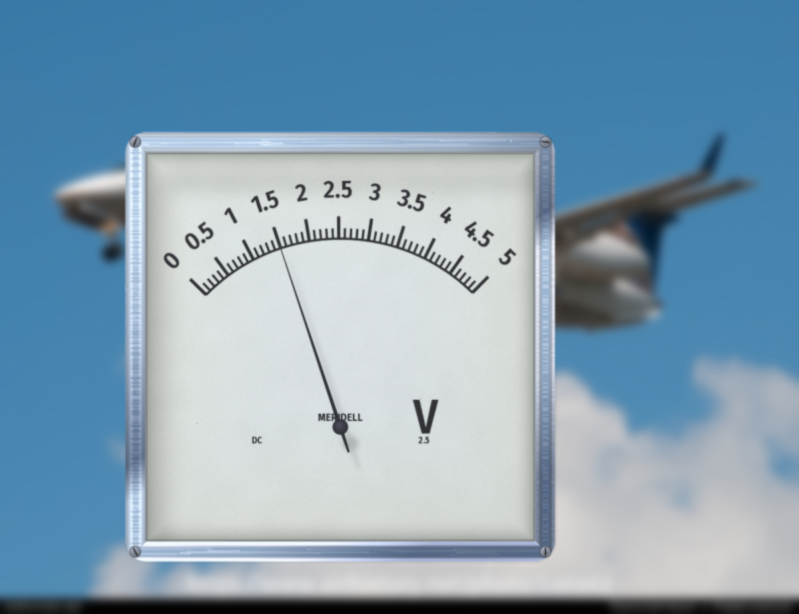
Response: 1.5 V
